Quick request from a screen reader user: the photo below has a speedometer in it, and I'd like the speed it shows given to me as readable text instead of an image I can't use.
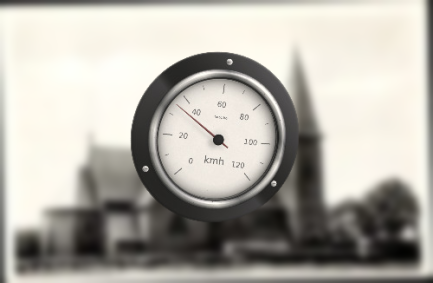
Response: 35 km/h
